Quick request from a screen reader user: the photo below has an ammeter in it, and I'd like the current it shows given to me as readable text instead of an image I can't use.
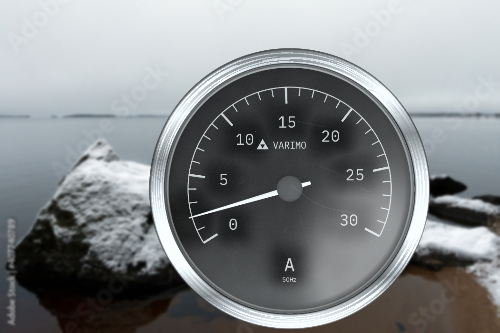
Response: 2 A
